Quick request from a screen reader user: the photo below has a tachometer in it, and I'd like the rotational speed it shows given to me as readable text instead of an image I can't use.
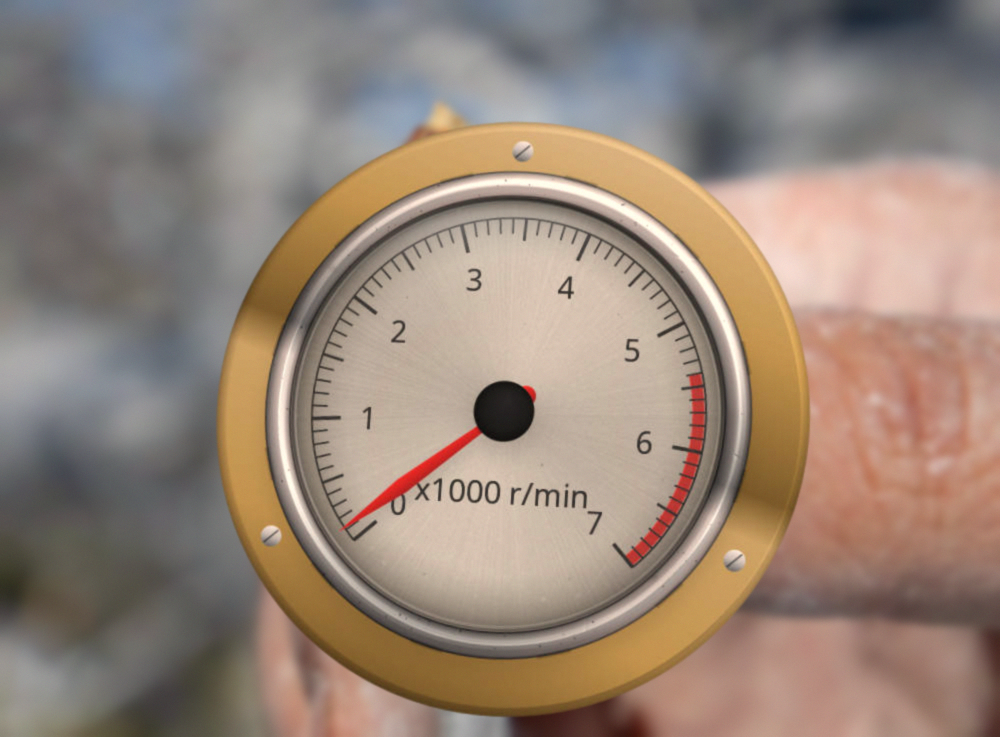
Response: 100 rpm
